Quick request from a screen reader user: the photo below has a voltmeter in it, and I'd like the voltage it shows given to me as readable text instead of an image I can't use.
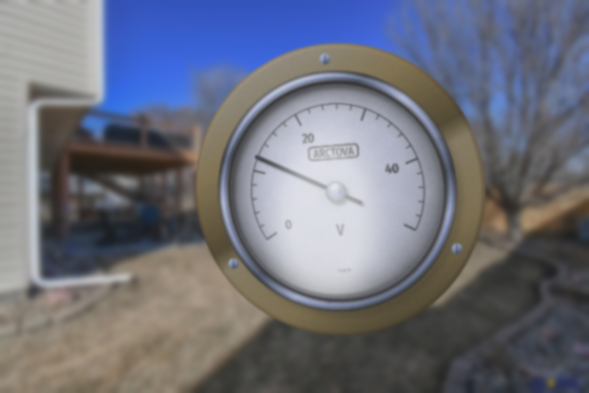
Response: 12 V
